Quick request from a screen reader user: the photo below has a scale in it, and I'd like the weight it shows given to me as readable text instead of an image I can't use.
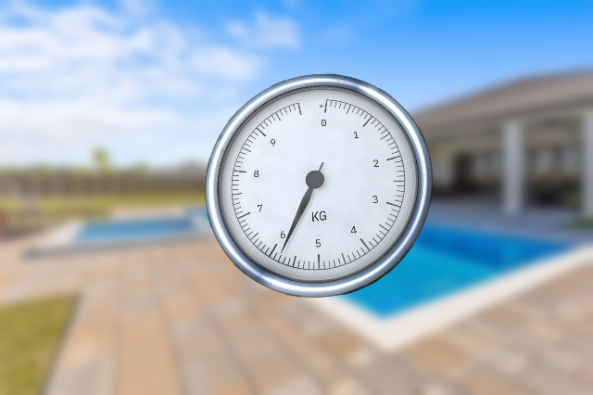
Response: 5.8 kg
